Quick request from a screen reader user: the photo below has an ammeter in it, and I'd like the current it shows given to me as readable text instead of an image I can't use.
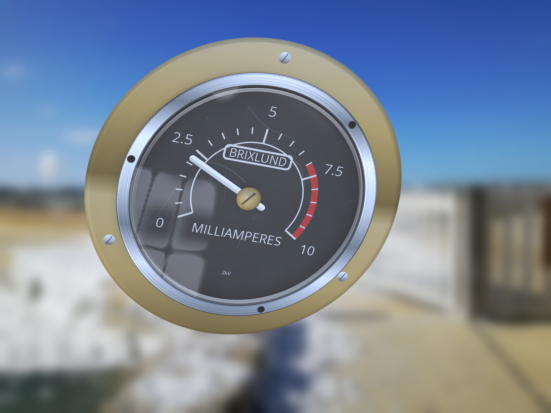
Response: 2.25 mA
